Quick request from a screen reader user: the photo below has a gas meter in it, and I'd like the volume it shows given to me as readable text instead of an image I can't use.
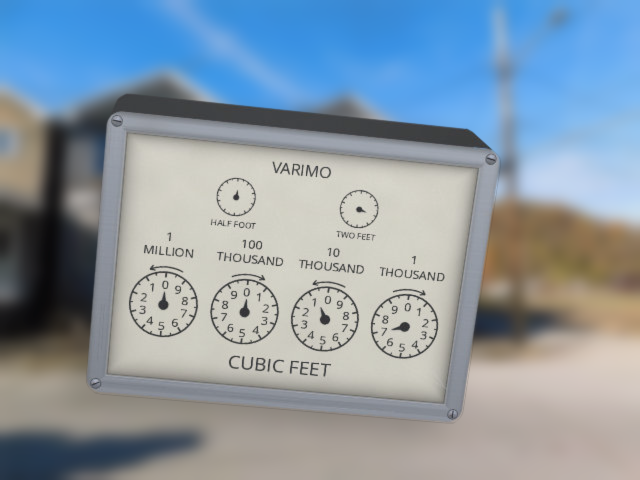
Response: 700 ft³
